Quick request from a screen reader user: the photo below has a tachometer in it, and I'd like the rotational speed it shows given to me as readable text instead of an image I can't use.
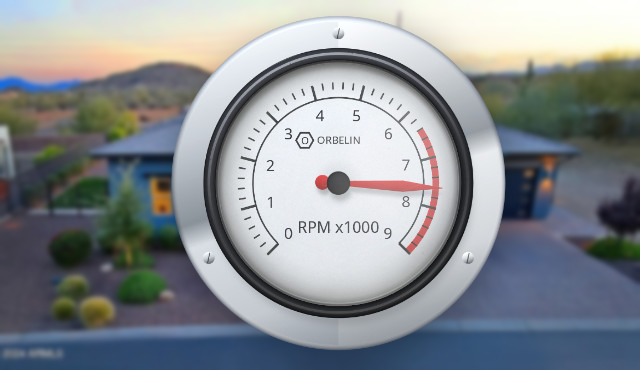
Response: 7600 rpm
